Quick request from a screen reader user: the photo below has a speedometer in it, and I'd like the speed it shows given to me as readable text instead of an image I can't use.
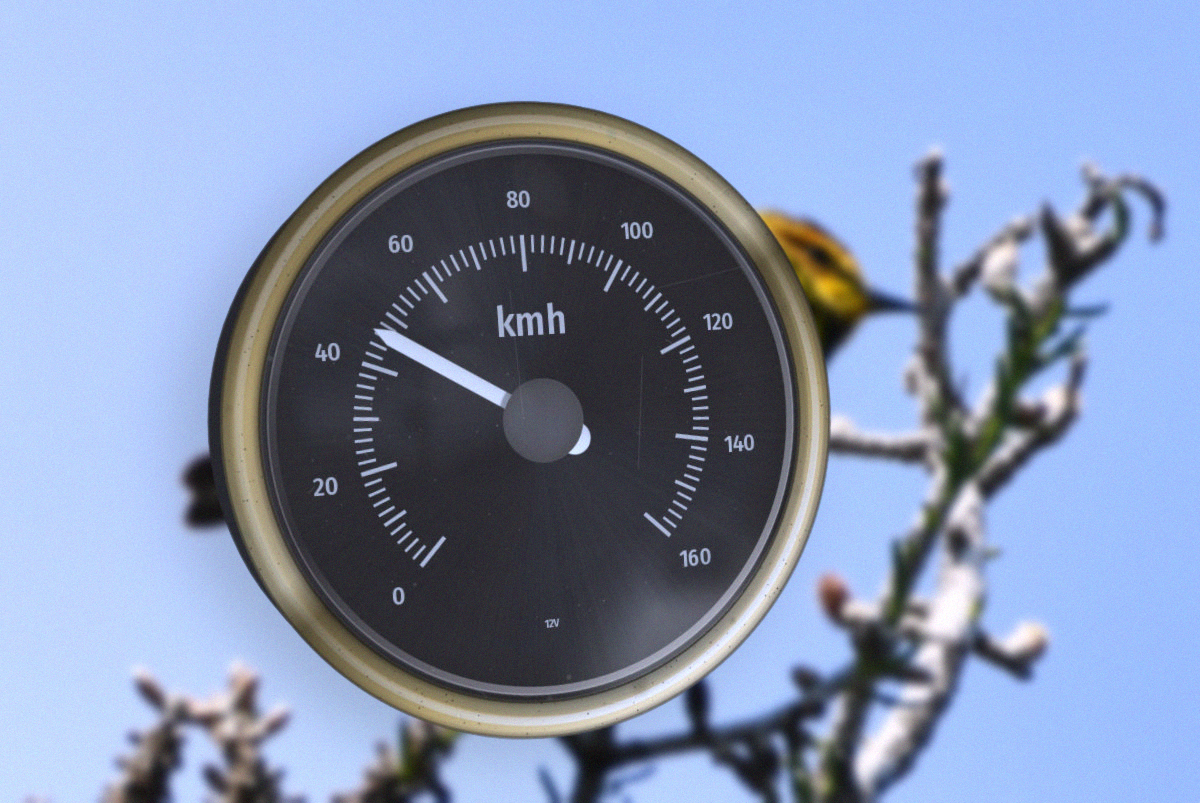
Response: 46 km/h
